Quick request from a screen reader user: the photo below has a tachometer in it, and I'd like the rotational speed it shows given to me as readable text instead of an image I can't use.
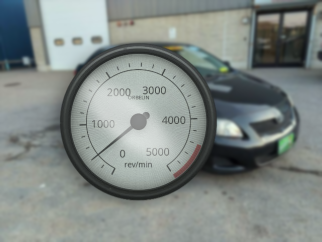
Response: 400 rpm
